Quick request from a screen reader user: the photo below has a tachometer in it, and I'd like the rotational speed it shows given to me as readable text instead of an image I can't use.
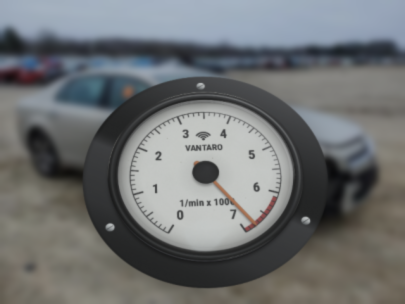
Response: 6800 rpm
